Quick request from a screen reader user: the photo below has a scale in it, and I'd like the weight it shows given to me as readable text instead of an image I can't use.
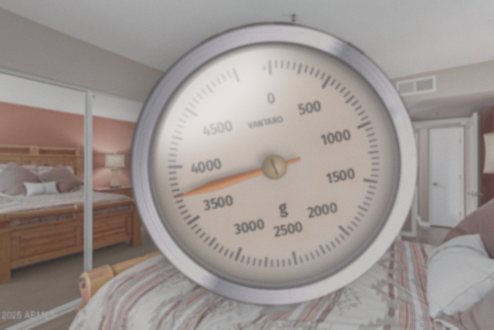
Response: 3750 g
